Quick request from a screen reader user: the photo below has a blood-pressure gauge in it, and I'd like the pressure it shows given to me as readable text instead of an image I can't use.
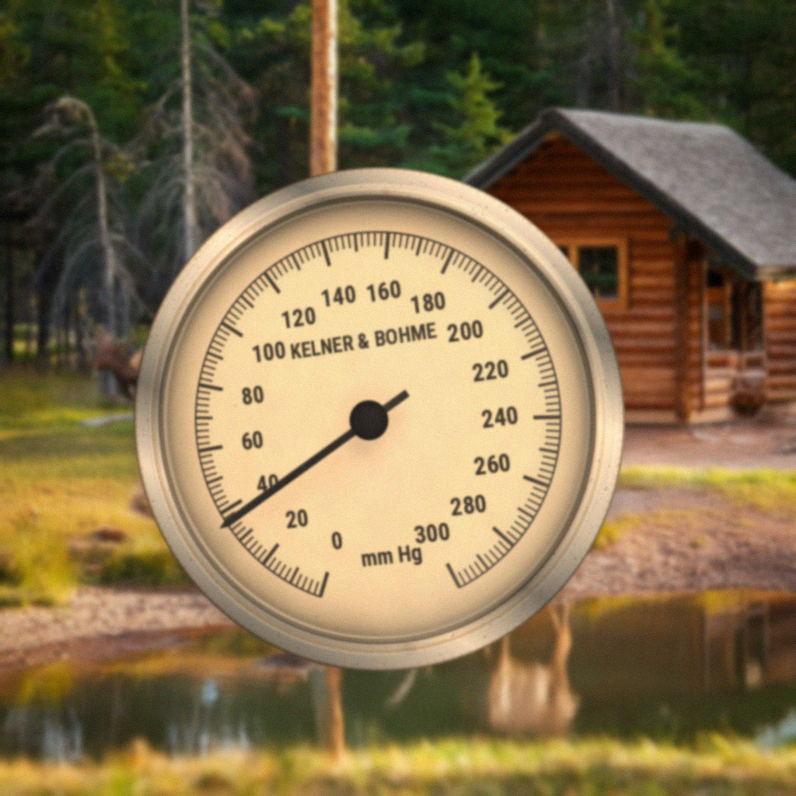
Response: 36 mmHg
